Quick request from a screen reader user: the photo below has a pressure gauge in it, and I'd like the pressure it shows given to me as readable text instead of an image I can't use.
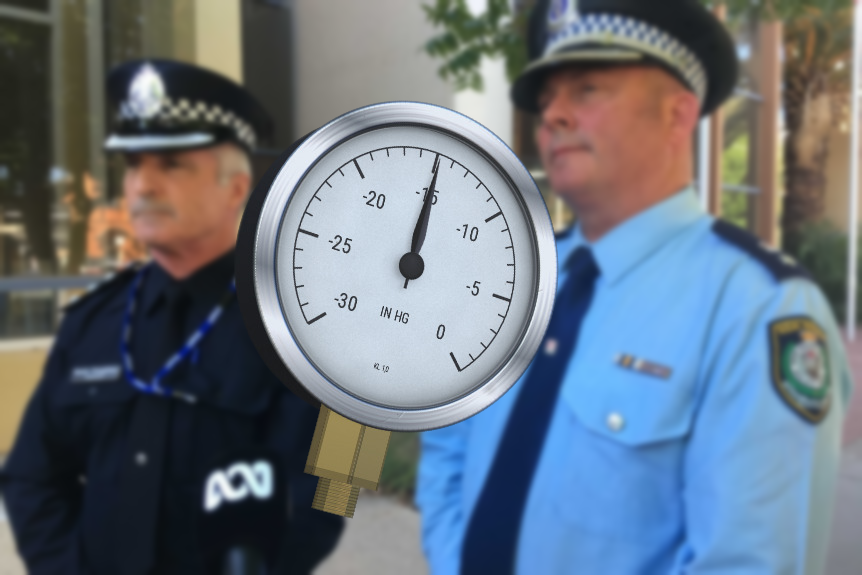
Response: -15 inHg
